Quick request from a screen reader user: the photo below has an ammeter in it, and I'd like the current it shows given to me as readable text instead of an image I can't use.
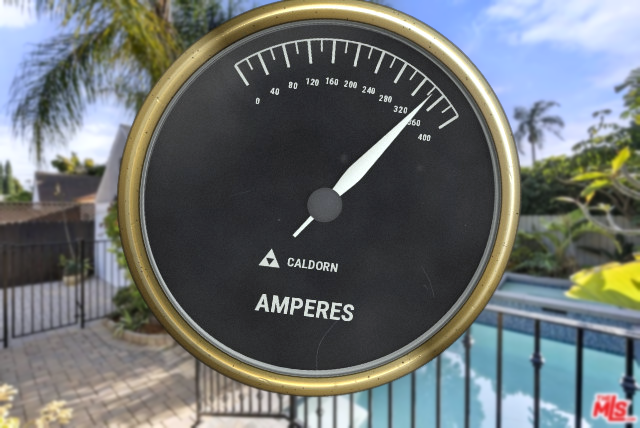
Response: 340 A
